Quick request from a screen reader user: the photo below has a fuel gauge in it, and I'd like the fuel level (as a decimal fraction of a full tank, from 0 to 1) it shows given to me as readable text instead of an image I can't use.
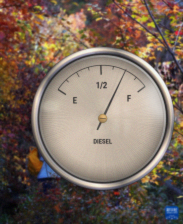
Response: 0.75
